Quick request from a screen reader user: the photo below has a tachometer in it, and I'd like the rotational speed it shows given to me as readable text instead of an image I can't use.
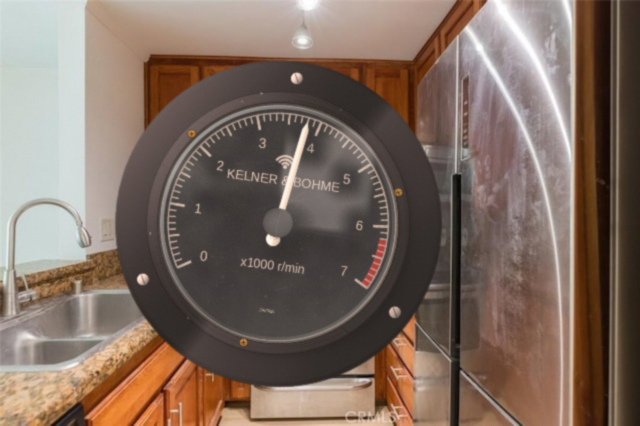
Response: 3800 rpm
